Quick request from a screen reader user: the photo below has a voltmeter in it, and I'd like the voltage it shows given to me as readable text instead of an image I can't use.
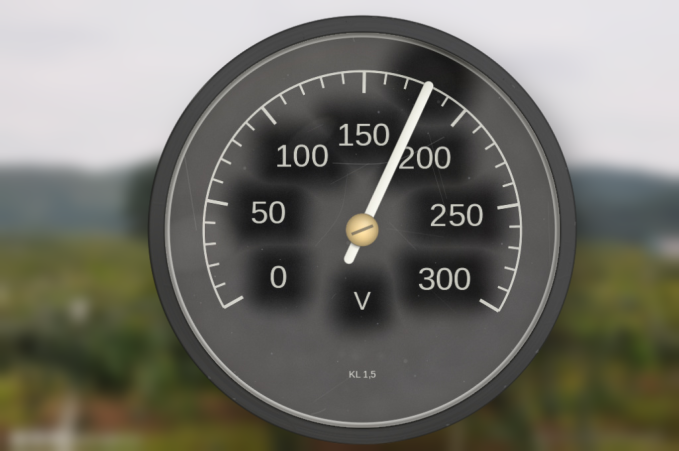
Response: 180 V
